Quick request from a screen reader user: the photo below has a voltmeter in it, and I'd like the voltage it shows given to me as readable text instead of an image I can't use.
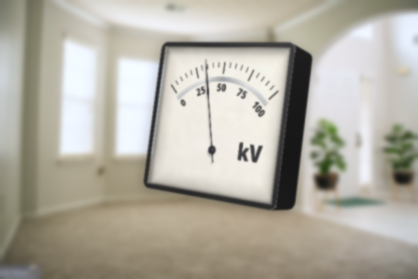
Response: 35 kV
